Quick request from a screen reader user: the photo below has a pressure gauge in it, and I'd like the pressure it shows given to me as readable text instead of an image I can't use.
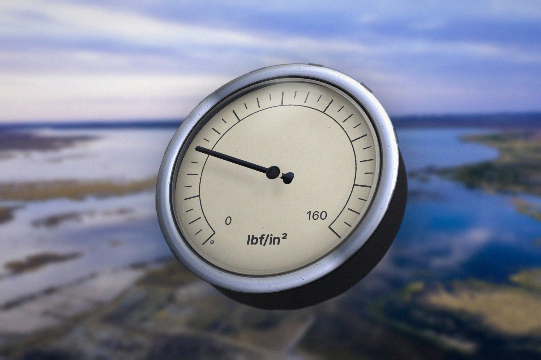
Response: 40 psi
